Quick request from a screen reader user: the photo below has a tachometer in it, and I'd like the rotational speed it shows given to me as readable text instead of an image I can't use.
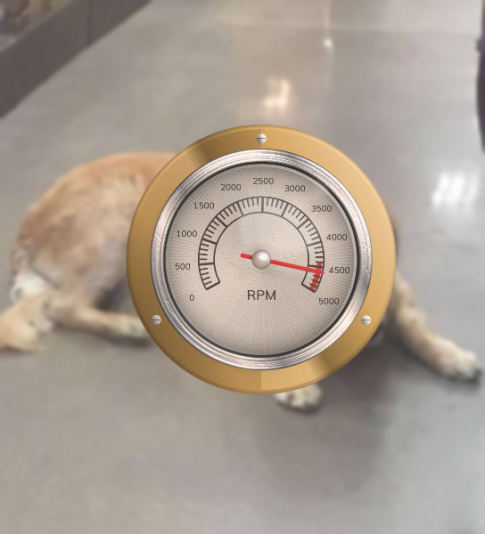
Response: 4600 rpm
